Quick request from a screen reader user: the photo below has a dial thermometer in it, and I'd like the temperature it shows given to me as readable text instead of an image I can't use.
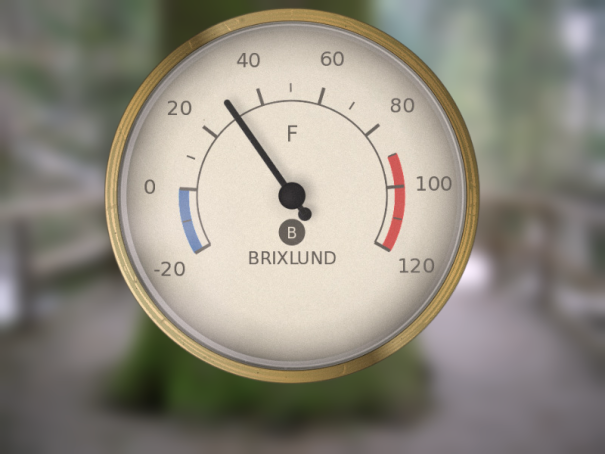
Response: 30 °F
